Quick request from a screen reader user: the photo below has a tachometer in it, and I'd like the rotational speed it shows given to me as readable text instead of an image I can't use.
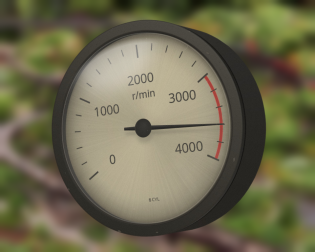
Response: 3600 rpm
